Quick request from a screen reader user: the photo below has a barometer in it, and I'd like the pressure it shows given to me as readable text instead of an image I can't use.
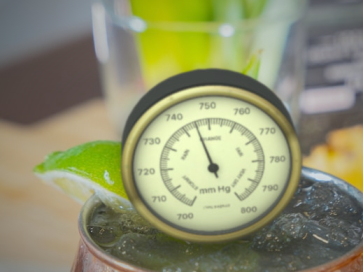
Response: 745 mmHg
